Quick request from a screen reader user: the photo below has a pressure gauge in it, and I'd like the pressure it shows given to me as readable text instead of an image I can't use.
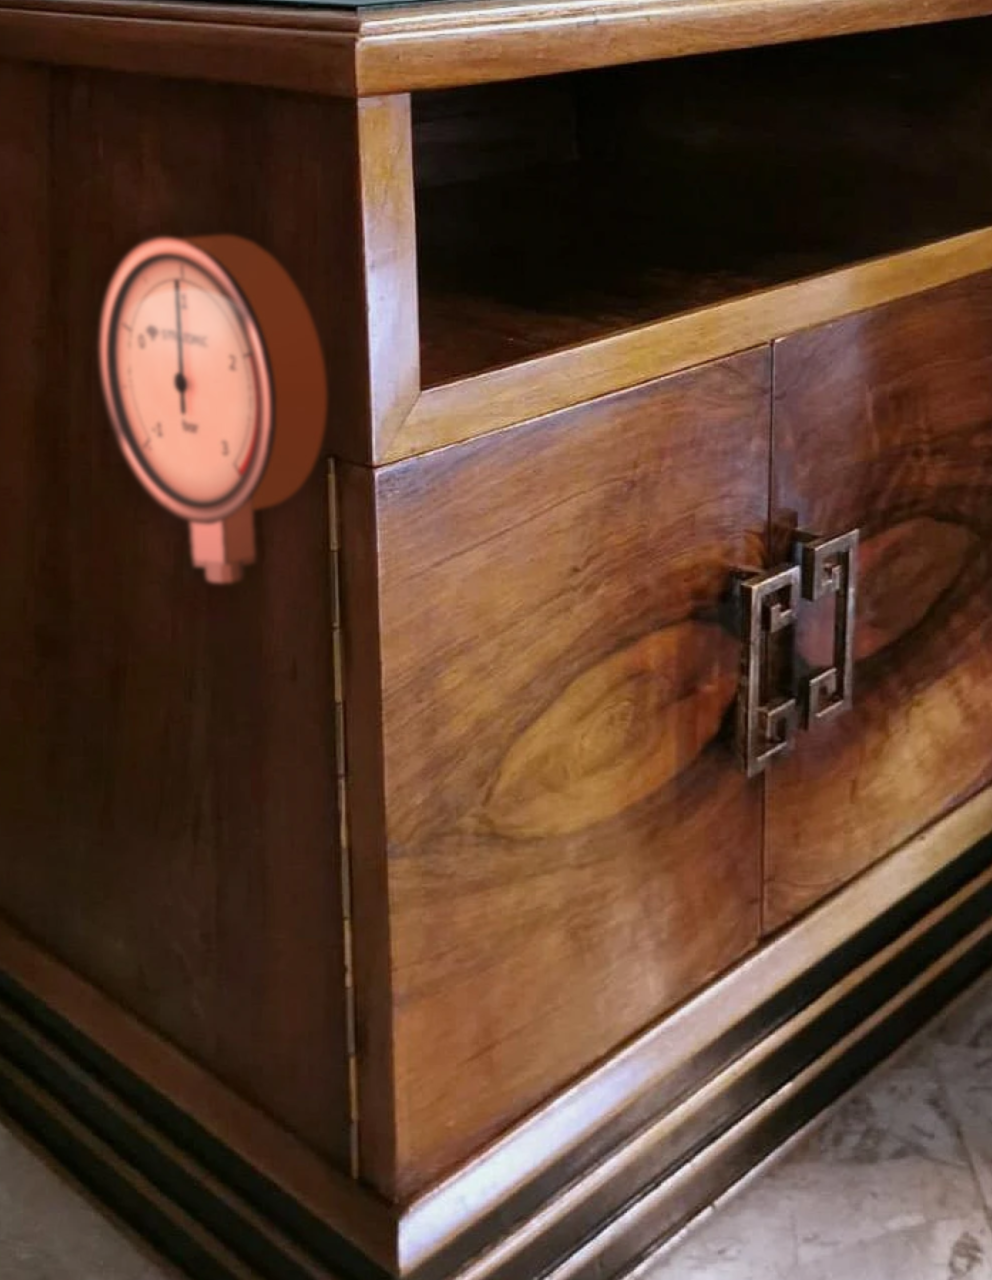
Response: 1 bar
